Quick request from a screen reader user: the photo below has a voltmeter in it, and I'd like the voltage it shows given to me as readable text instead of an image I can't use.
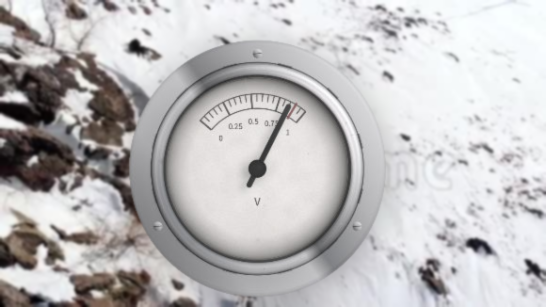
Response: 0.85 V
